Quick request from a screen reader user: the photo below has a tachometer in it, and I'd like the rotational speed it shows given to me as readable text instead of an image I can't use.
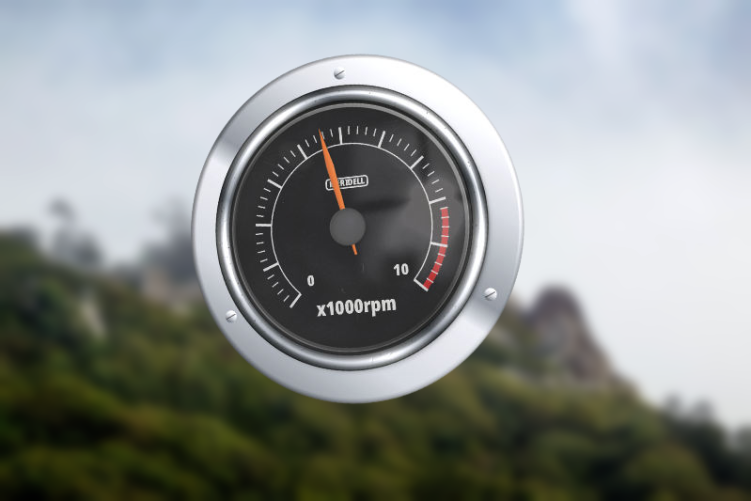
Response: 4600 rpm
